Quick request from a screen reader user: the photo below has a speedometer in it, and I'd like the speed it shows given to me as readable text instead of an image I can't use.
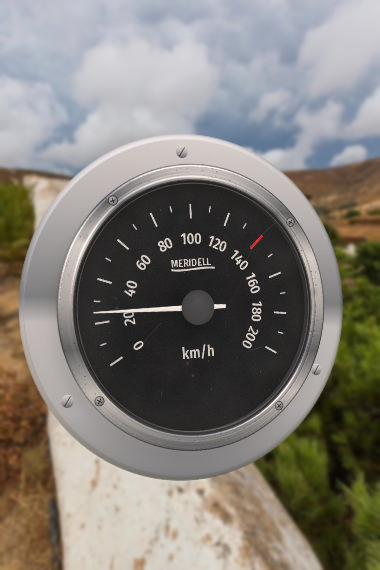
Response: 25 km/h
